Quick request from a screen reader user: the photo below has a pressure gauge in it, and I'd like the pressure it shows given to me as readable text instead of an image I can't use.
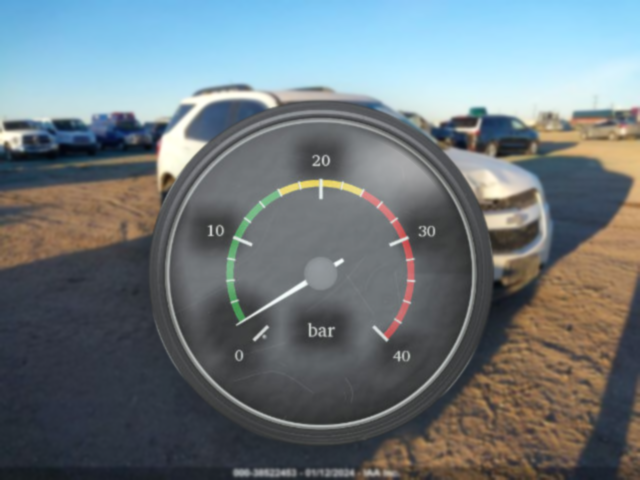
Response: 2 bar
